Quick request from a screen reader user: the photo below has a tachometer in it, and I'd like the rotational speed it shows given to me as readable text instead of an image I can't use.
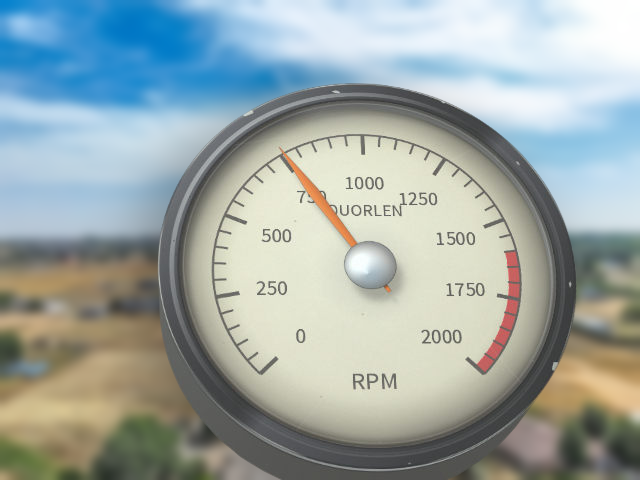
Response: 750 rpm
